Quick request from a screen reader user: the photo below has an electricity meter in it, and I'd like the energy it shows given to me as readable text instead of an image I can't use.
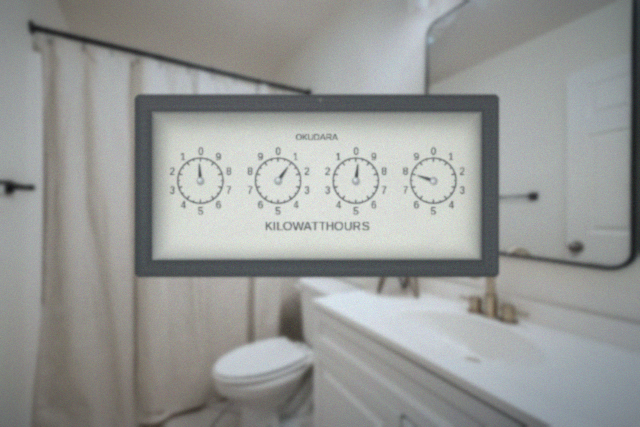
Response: 98 kWh
